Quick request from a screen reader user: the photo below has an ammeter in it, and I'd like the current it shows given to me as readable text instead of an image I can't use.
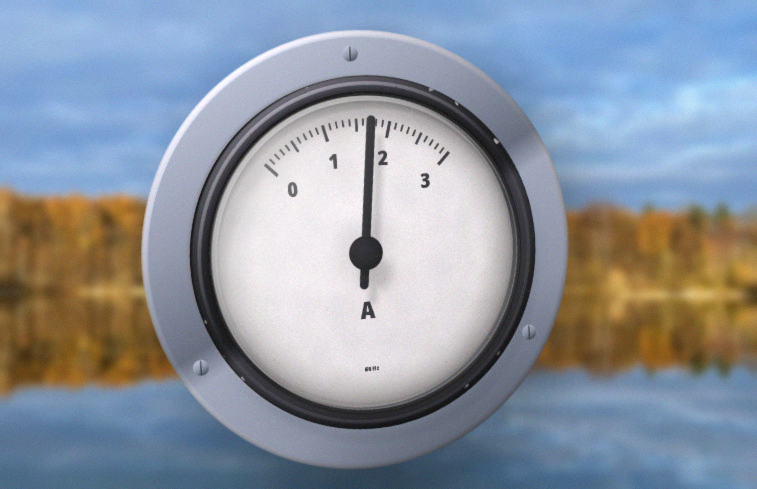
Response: 1.7 A
